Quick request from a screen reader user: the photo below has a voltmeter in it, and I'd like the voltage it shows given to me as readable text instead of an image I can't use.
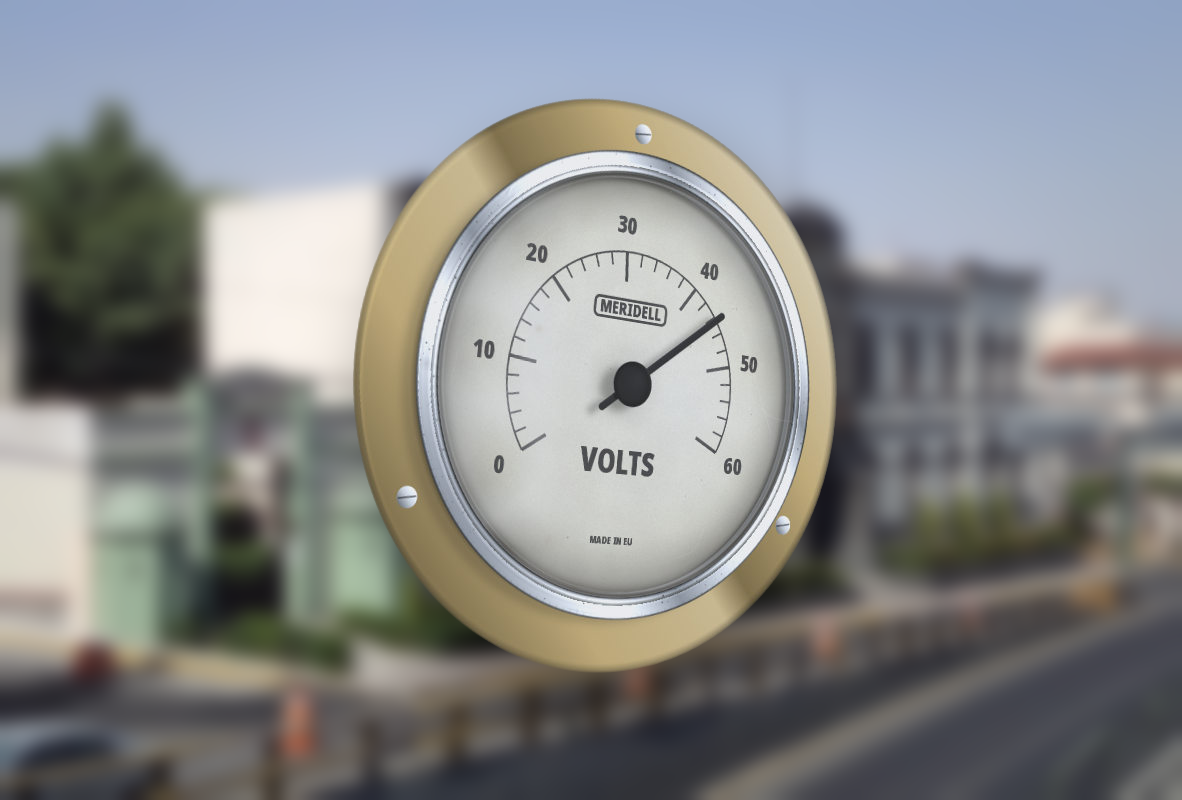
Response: 44 V
